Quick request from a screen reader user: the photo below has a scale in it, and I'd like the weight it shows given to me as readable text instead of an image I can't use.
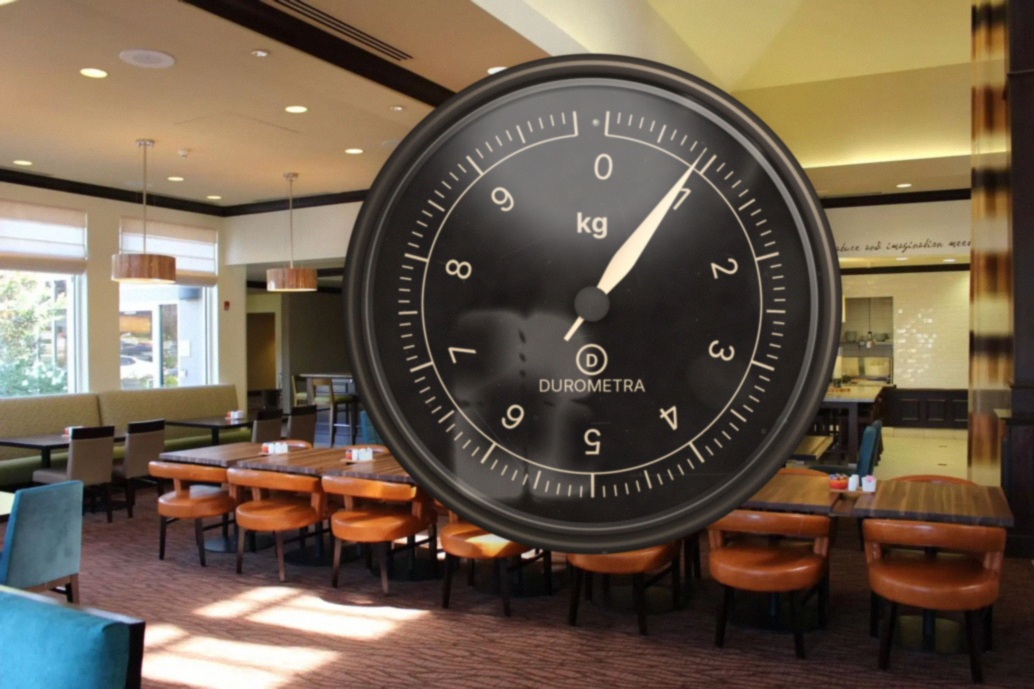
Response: 0.9 kg
